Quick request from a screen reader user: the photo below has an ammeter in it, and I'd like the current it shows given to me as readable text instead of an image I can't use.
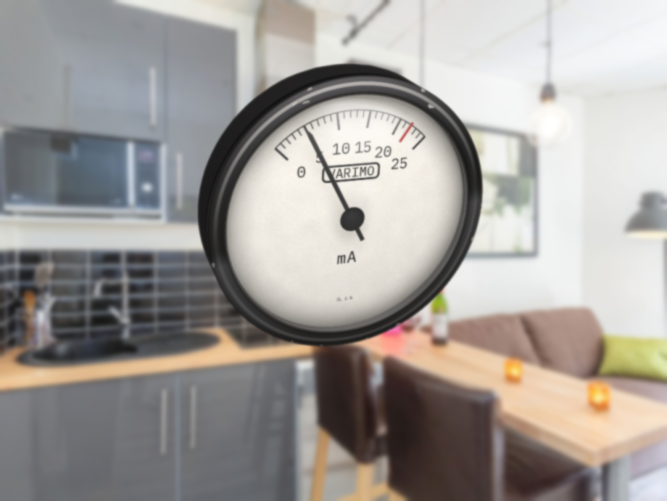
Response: 5 mA
